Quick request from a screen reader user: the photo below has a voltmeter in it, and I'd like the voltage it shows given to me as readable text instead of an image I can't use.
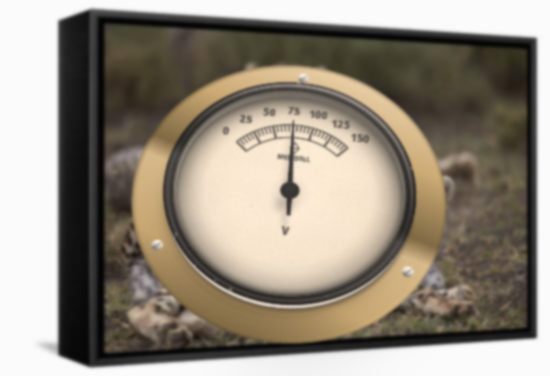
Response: 75 V
